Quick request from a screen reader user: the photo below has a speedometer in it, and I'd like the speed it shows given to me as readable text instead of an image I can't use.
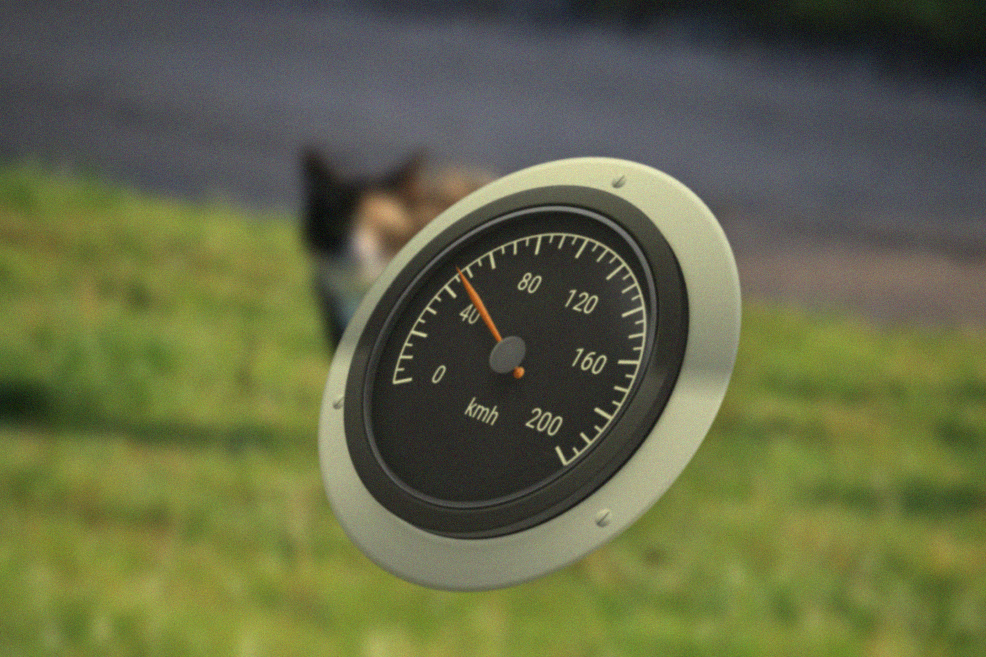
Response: 47.5 km/h
